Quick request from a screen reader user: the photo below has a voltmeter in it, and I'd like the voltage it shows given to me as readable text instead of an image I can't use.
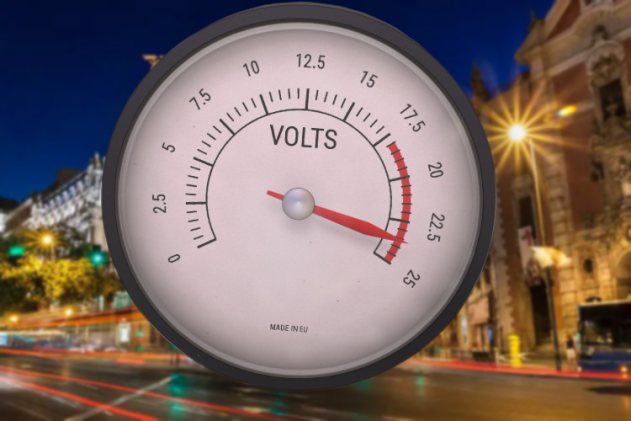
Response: 23.5 V
